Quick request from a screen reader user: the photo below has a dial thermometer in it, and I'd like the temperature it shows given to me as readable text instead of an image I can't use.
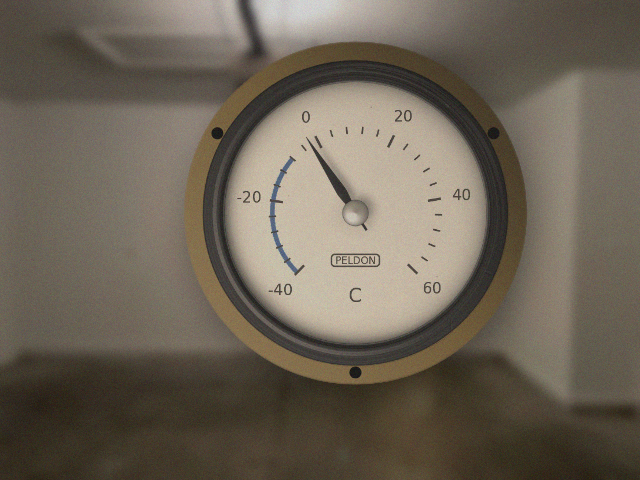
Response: -2 °C
